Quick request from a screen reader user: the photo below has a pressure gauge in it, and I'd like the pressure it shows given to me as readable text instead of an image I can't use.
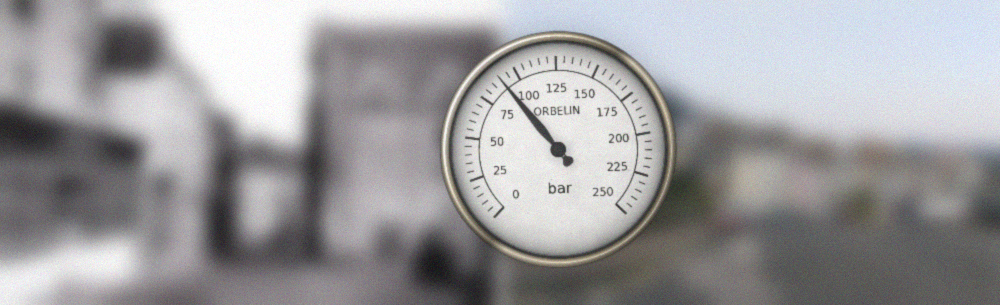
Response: 90 bar
